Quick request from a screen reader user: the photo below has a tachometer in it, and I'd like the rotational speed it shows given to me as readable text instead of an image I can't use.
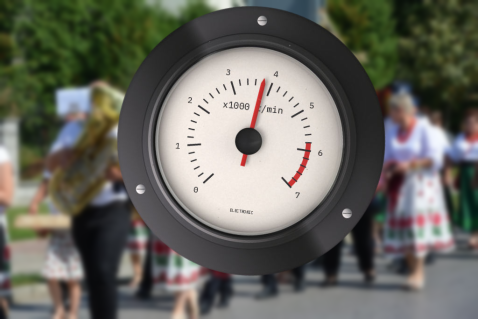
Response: 3800 rpm
